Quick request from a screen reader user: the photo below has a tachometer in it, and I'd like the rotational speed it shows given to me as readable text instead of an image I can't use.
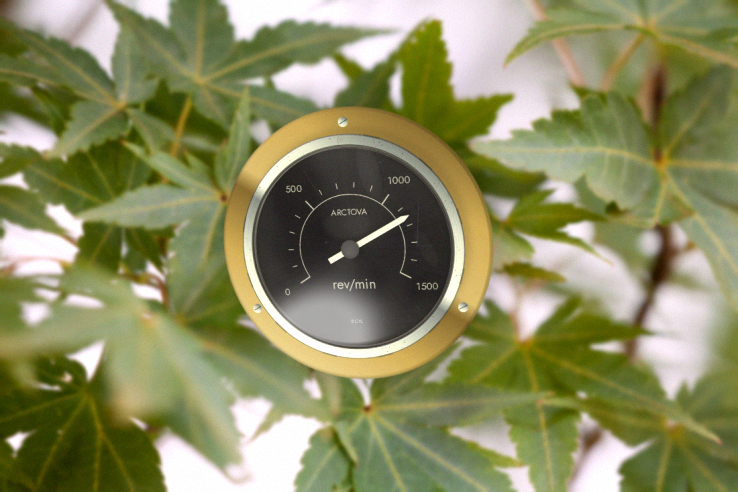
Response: 1150 rpm
